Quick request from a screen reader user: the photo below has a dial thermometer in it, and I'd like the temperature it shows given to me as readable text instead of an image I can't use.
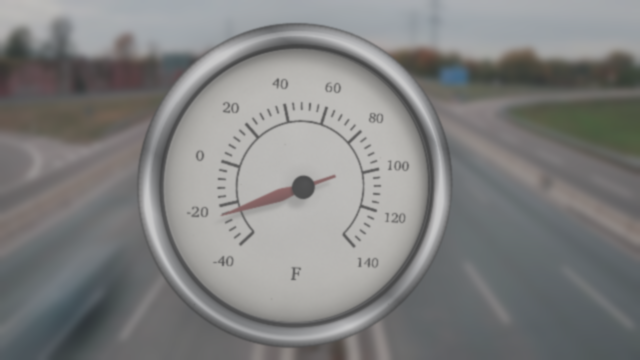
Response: -24 °F
